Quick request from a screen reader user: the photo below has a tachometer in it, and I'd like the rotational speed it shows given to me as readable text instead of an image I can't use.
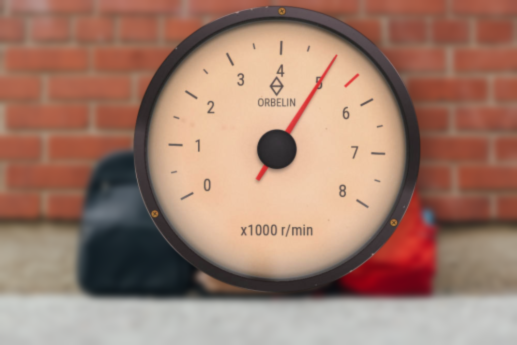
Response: 5000 rpm
